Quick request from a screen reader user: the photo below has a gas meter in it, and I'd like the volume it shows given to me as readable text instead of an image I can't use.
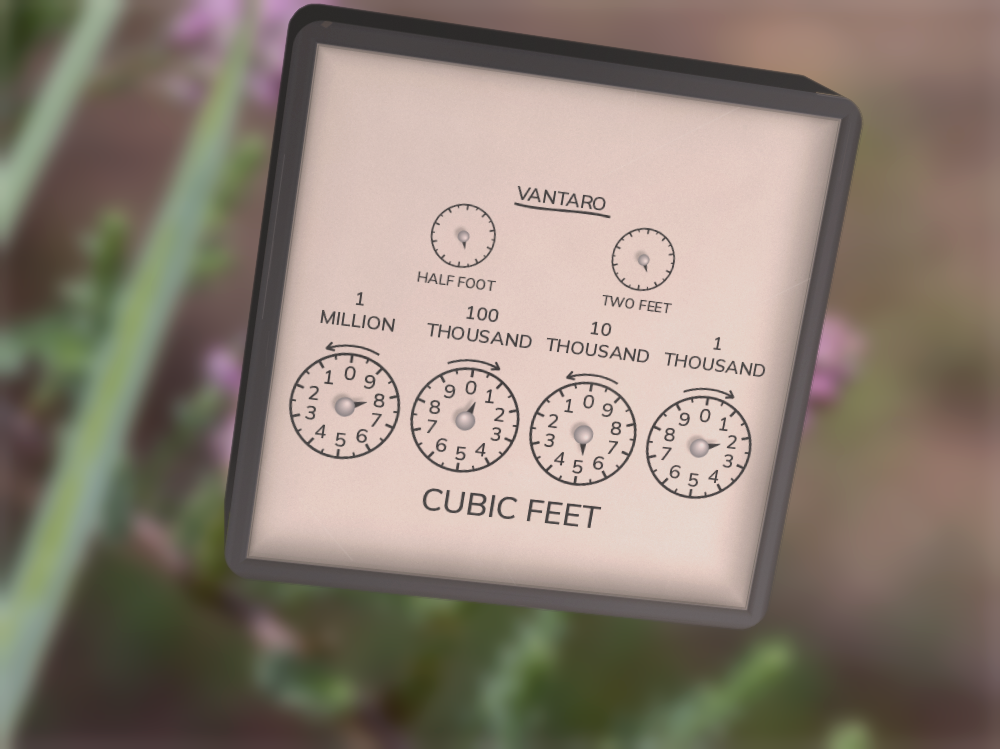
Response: 805200 ft³
